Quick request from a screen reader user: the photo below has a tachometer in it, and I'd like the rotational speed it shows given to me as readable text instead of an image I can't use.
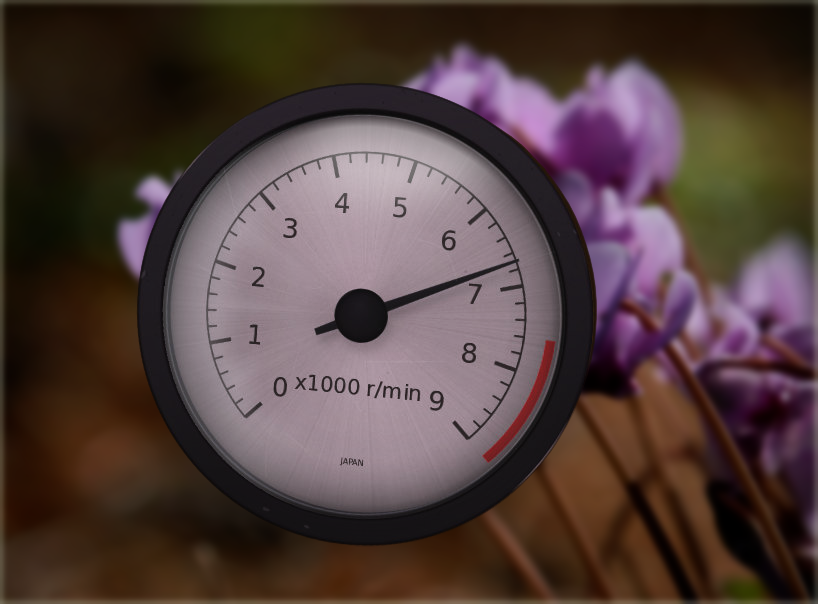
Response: 6700 rpm
